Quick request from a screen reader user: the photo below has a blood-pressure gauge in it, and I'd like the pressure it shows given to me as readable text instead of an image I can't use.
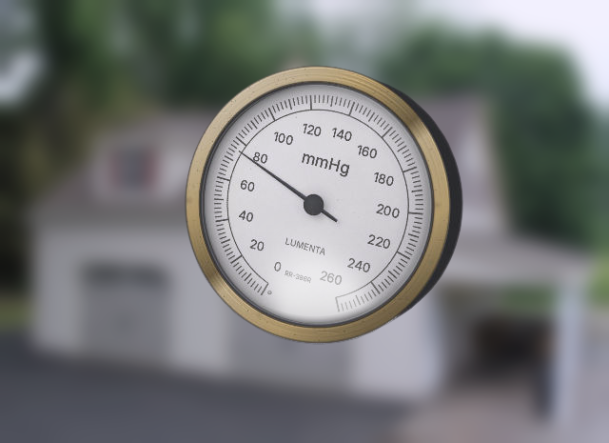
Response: 76 mmHg
